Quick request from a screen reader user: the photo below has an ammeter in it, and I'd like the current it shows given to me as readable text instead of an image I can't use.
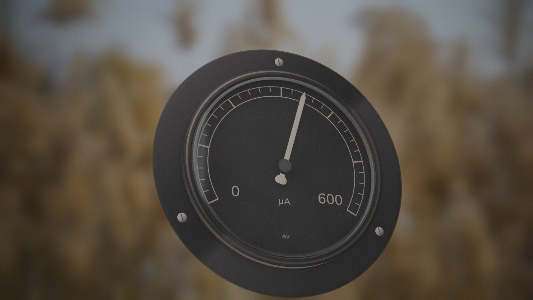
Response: 340 µA
